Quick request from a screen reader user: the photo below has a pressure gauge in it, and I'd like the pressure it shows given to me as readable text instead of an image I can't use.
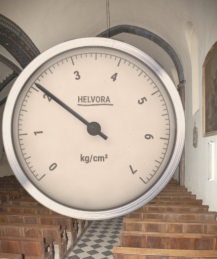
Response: 2.1 kg/cm²
